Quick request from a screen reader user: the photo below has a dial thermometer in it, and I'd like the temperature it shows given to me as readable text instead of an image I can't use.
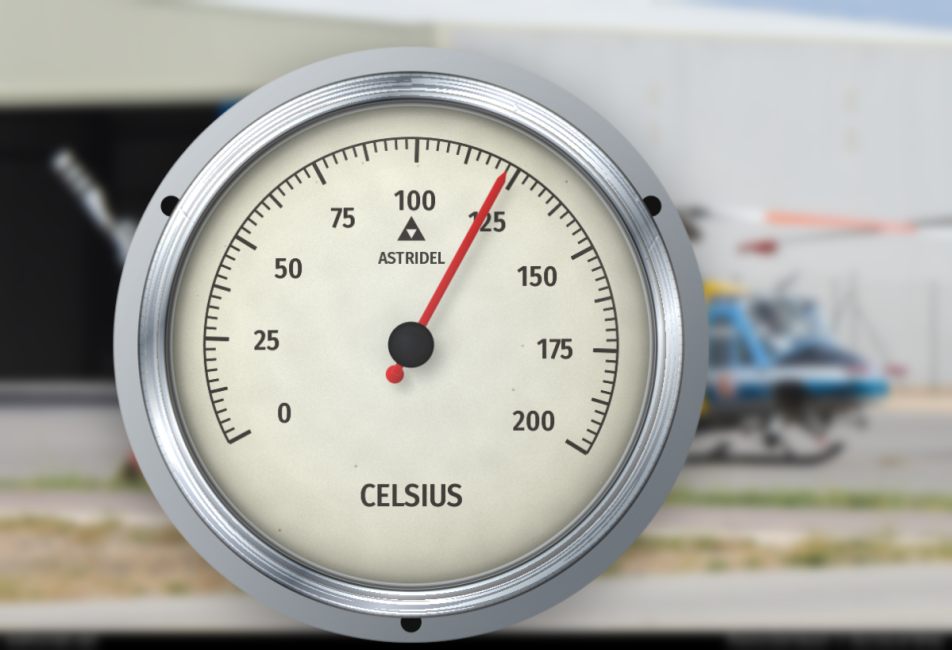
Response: 122.5 °C
